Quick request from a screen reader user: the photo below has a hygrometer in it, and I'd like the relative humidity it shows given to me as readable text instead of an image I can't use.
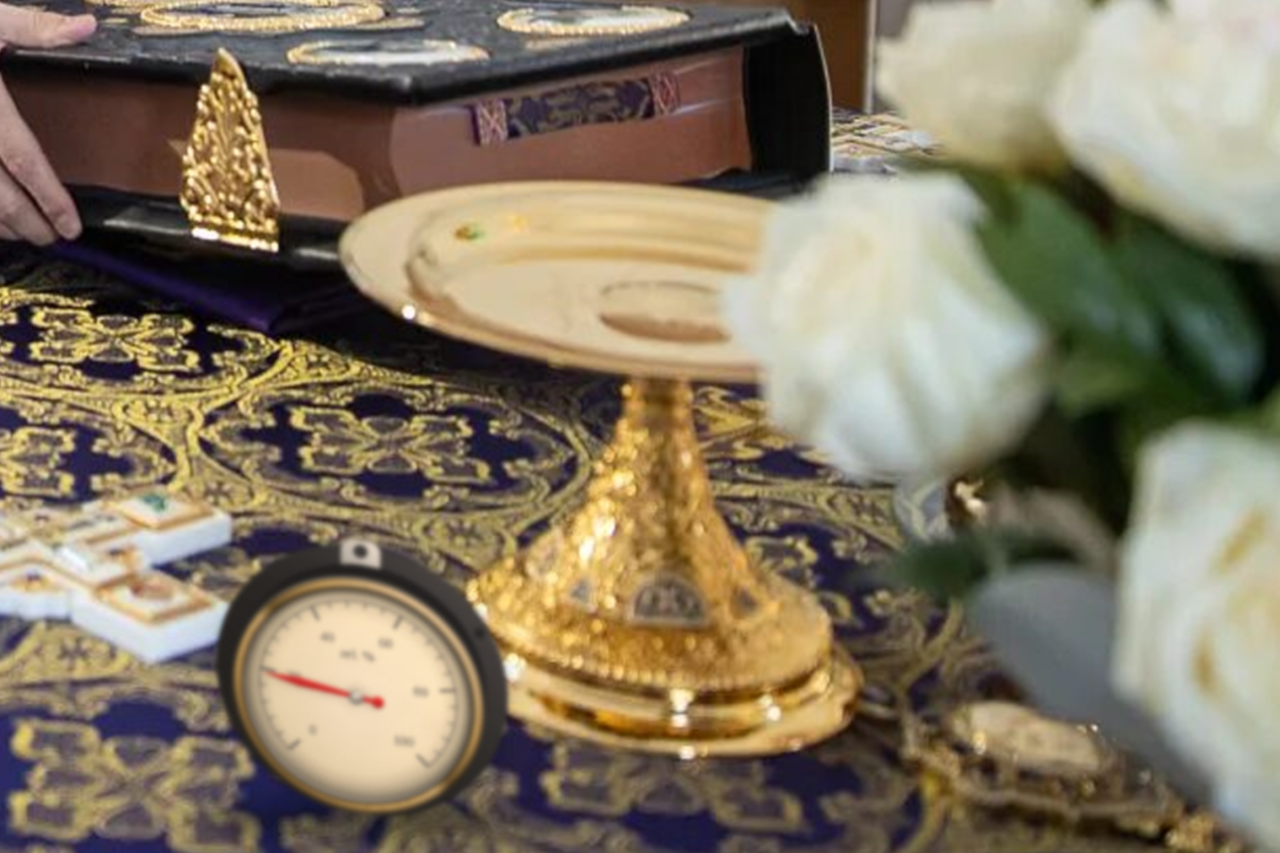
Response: 20 %
